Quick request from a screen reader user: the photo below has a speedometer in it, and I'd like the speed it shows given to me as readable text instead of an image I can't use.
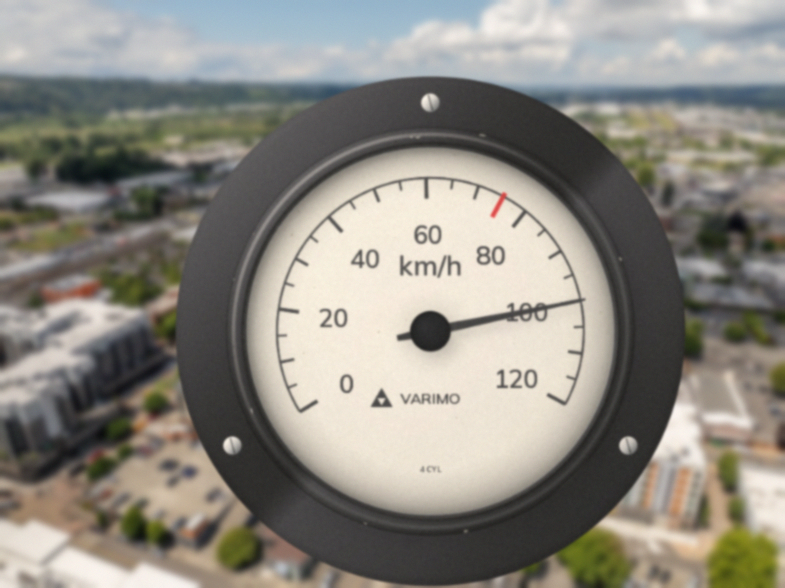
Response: 100 km/h
